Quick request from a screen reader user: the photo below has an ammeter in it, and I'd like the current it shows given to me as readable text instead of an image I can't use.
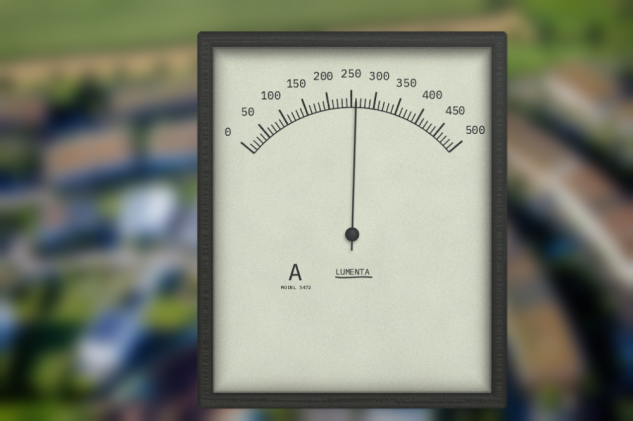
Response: 260 A
